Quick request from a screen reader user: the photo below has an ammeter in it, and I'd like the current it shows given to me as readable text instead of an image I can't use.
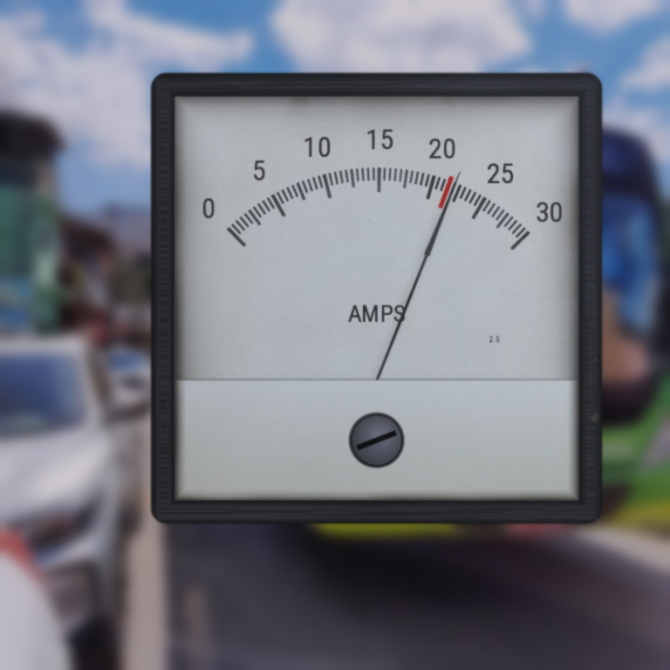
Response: 22 A
